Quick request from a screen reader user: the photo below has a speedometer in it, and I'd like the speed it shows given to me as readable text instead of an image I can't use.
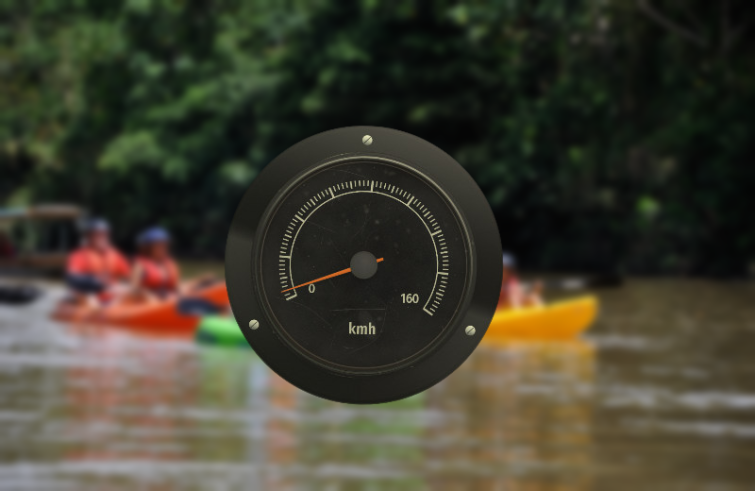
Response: 4 km/h
